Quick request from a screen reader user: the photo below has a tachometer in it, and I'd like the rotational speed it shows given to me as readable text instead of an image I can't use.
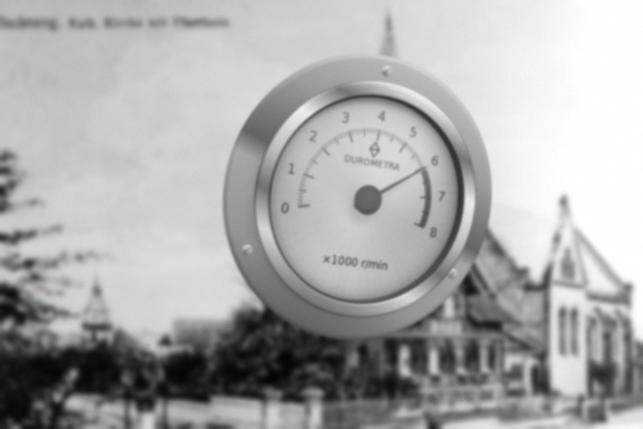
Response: 6000 rpm
